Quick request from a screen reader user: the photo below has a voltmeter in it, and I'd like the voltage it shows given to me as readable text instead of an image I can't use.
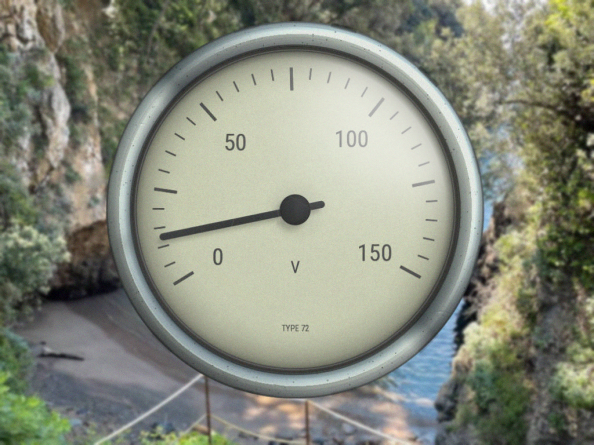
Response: 12.5 V
